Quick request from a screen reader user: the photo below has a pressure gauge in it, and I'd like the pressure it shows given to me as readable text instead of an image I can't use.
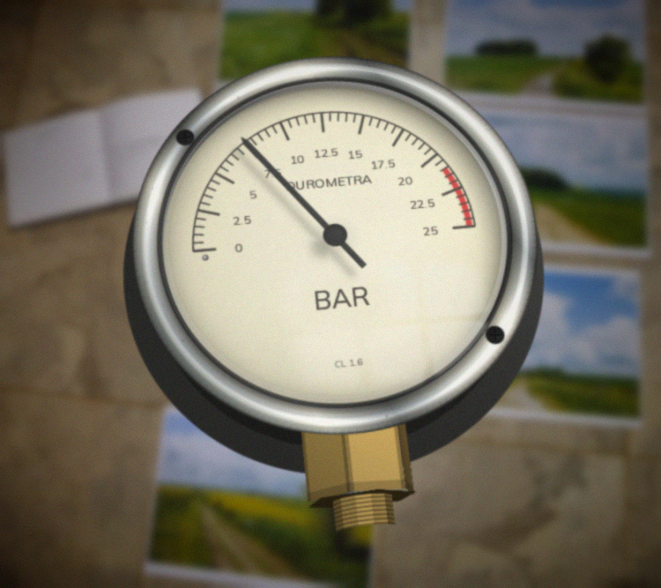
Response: 7.5 bar
